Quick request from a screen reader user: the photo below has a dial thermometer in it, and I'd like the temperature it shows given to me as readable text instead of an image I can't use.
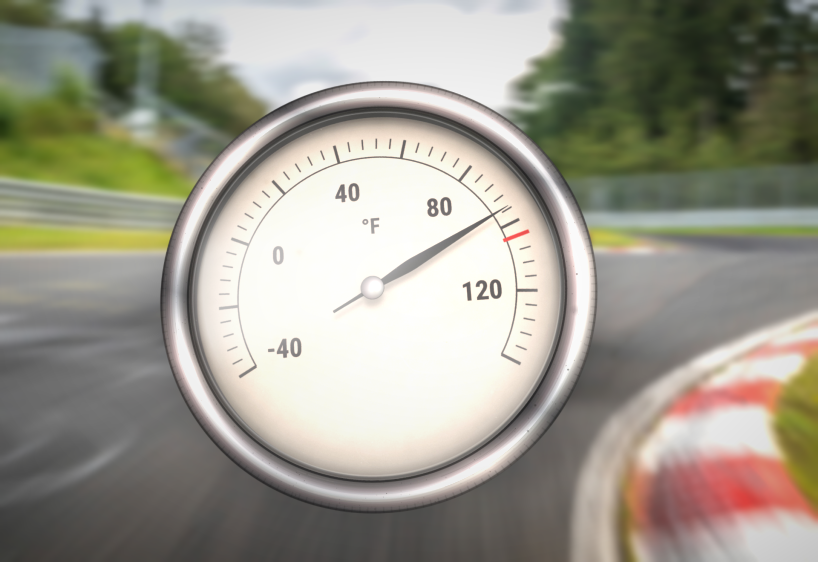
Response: 96 °F
